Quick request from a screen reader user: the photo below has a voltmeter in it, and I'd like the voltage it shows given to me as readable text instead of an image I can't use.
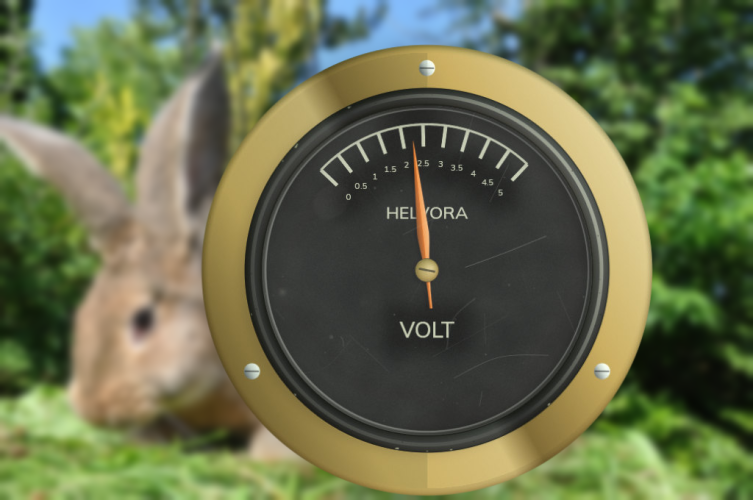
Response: 2.25 V
